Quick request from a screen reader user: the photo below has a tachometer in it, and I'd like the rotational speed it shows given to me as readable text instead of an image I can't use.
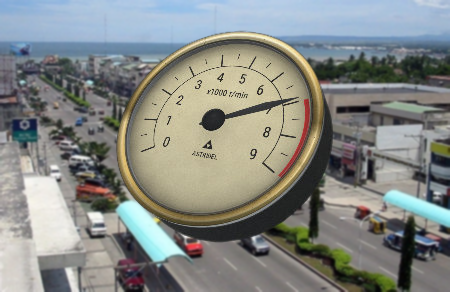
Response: 7000 rpm
